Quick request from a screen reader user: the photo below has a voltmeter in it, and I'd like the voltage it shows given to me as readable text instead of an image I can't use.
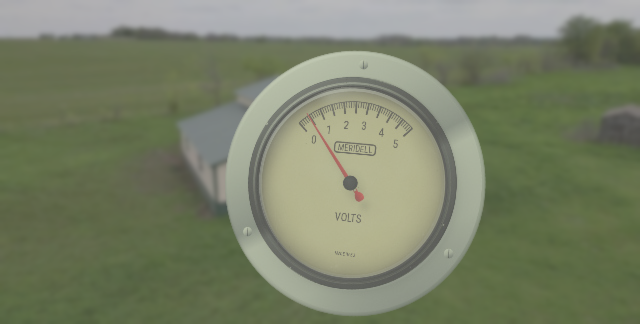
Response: 0.5 V
